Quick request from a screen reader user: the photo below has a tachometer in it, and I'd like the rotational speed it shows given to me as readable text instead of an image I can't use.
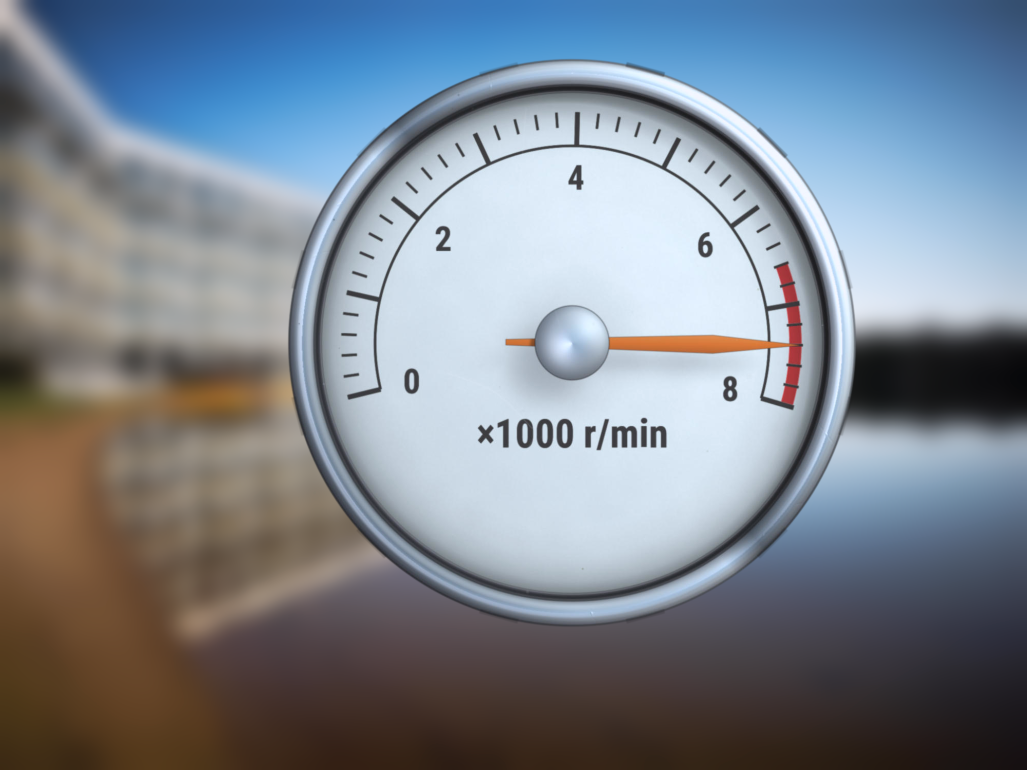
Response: 7400 rpm
